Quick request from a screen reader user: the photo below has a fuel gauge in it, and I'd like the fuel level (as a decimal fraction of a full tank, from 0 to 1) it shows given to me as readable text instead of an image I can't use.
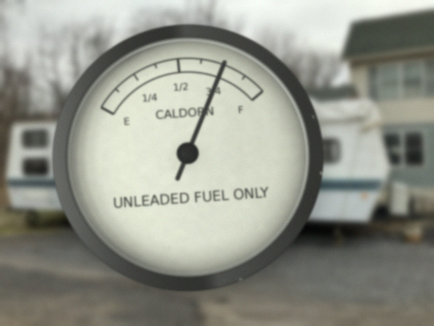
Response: 0.75
